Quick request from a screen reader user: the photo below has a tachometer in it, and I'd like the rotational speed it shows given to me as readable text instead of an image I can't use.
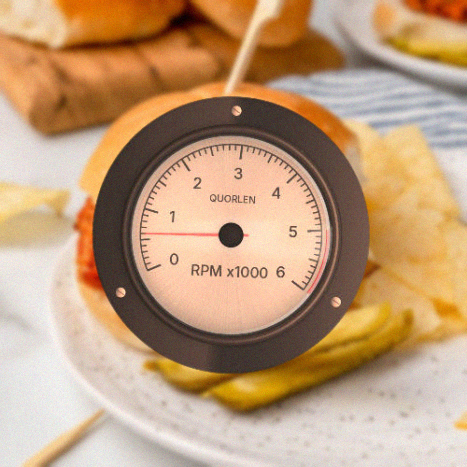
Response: 600 rpm
